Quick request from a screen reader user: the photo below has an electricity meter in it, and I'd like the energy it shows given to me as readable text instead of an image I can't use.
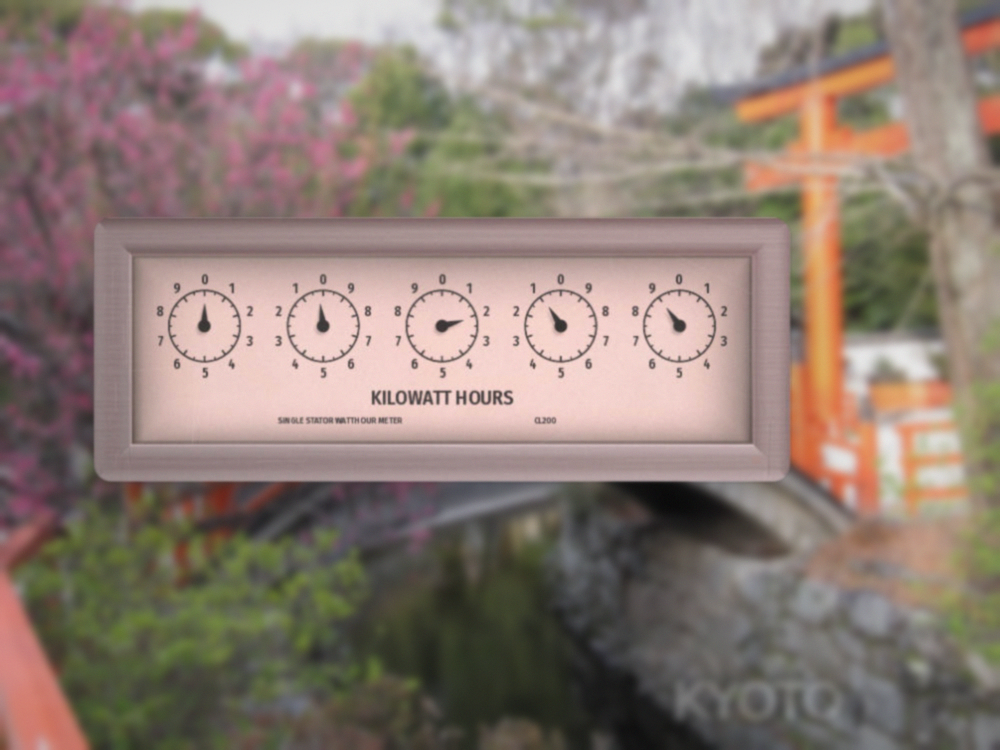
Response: 209 kWh
